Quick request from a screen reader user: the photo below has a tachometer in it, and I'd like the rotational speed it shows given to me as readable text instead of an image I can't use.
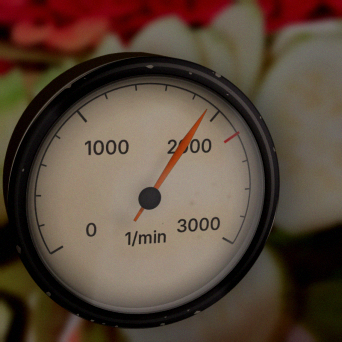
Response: 1900 rpm
